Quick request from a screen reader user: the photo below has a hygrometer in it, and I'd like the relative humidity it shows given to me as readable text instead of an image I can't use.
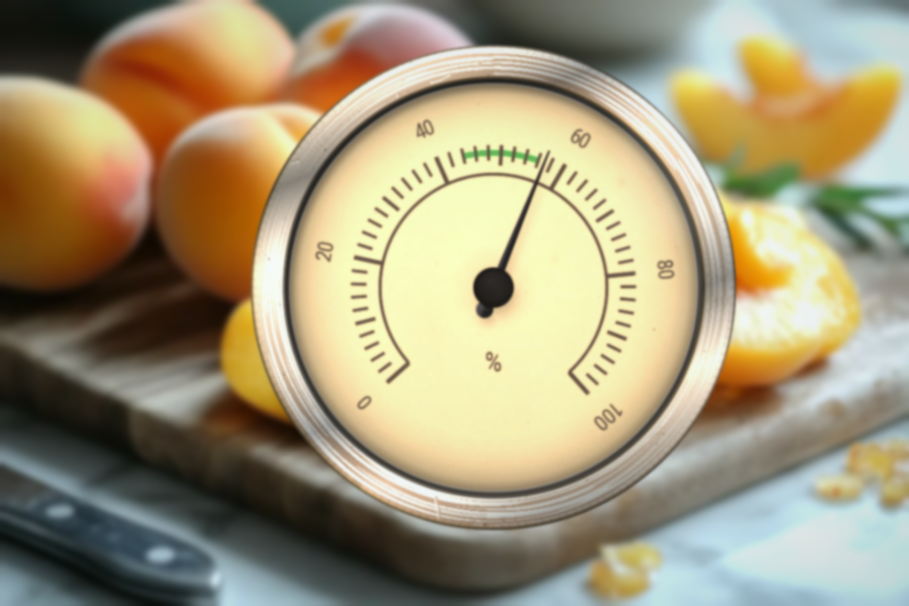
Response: 57 %
